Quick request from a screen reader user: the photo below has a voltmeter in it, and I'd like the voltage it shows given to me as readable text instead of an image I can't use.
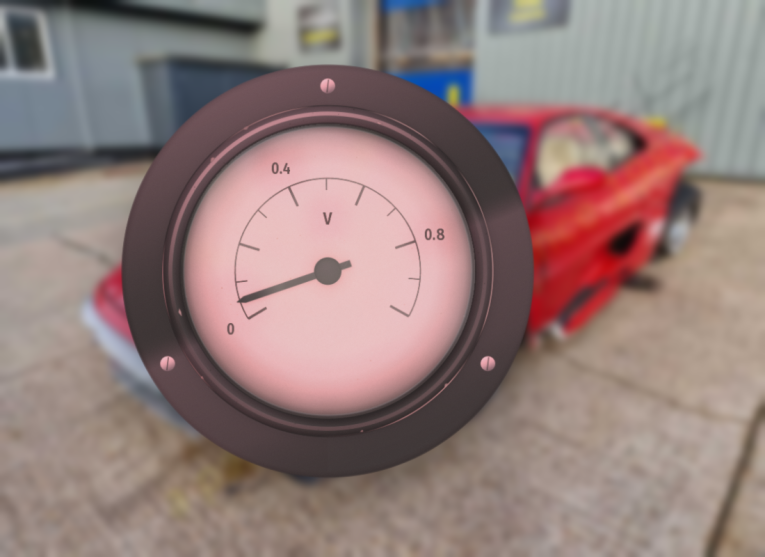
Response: 0.05 V
